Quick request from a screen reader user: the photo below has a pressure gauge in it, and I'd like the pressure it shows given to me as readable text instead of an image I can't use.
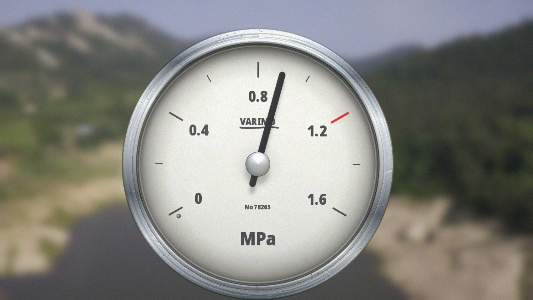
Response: 0.9 MPa
